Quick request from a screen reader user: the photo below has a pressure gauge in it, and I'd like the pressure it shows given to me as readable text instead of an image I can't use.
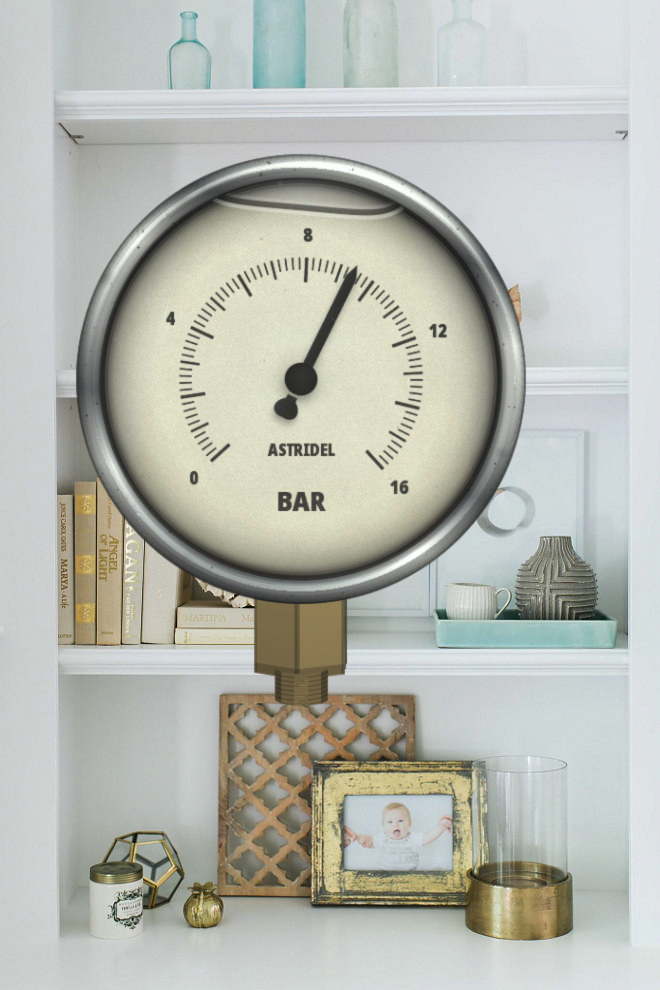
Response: 9.4 bar
